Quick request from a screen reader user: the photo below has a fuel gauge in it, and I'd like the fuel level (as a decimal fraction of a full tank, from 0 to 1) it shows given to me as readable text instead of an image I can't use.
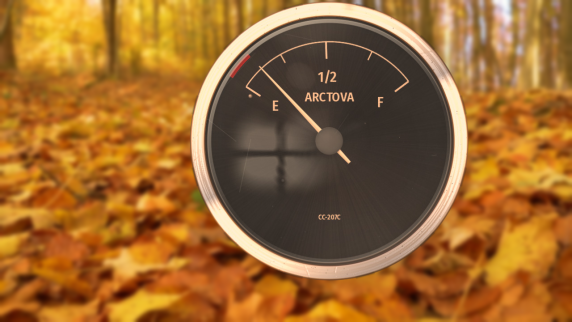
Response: 0.125
